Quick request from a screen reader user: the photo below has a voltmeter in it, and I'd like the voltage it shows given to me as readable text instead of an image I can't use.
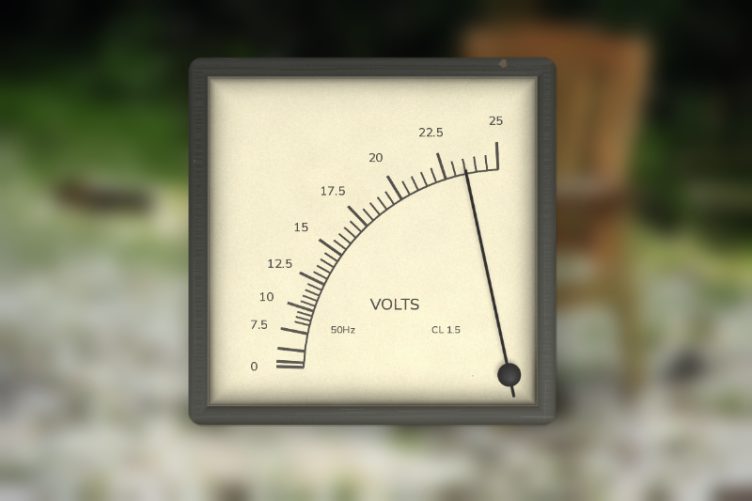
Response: 23.5 V
